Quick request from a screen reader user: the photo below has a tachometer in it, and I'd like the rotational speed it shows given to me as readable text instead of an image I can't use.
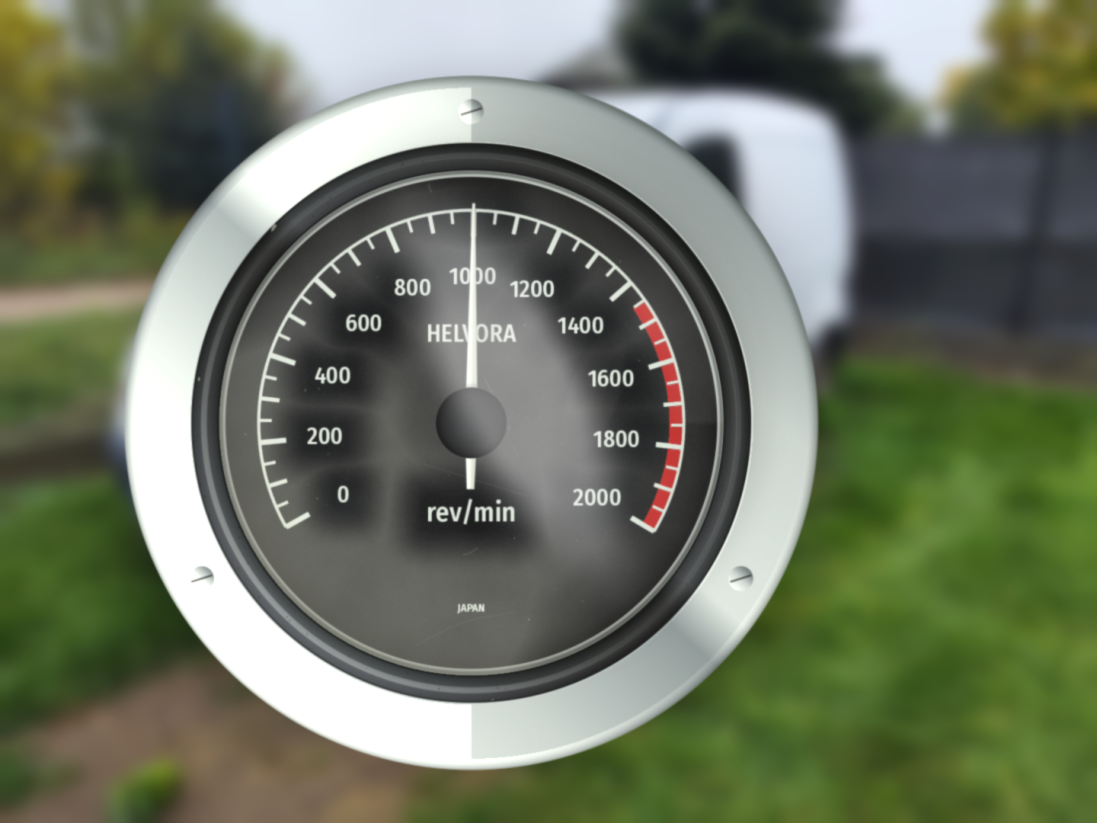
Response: 1000 rpm
